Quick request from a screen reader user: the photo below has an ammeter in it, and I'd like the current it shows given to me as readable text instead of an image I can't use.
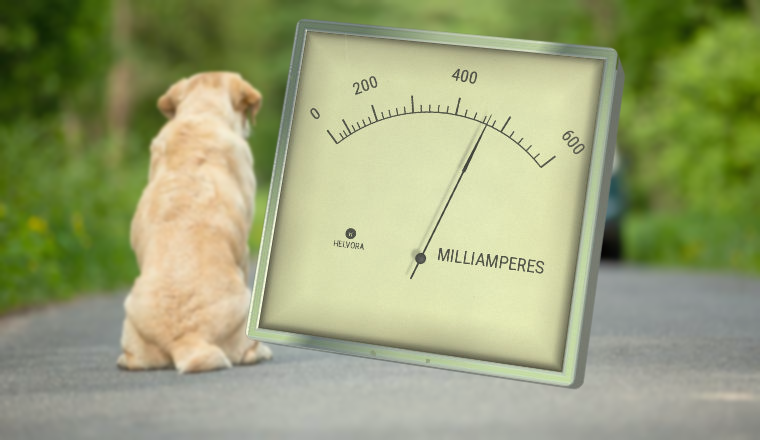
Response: 470 mA
